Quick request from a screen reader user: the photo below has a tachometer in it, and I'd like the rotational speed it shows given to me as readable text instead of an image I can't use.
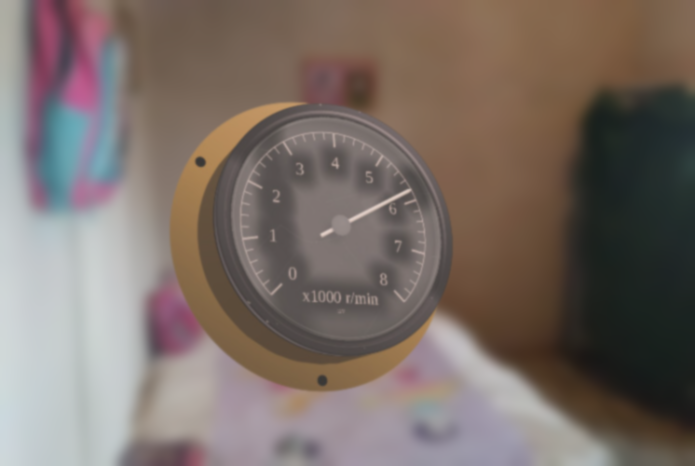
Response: 5800 rpm
